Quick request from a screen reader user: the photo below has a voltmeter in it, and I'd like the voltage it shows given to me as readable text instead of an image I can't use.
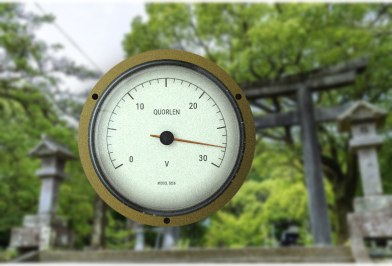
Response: 27.5 V
